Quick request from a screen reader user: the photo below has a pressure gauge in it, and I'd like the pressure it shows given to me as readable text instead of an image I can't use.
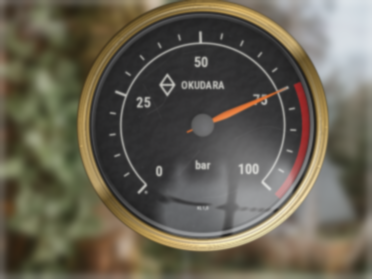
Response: 75 bar
